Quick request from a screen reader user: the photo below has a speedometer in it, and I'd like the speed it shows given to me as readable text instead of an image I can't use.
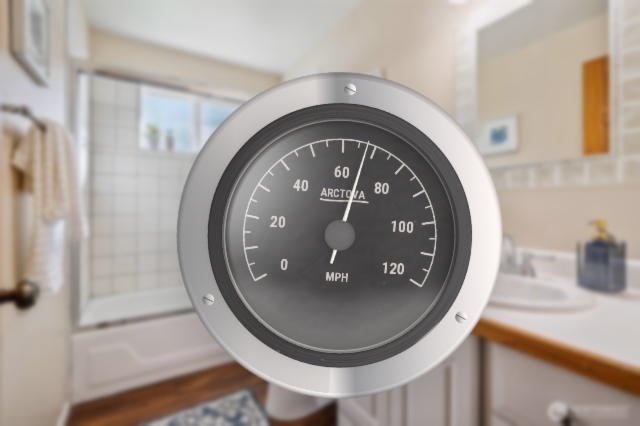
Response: 67.5 mph
